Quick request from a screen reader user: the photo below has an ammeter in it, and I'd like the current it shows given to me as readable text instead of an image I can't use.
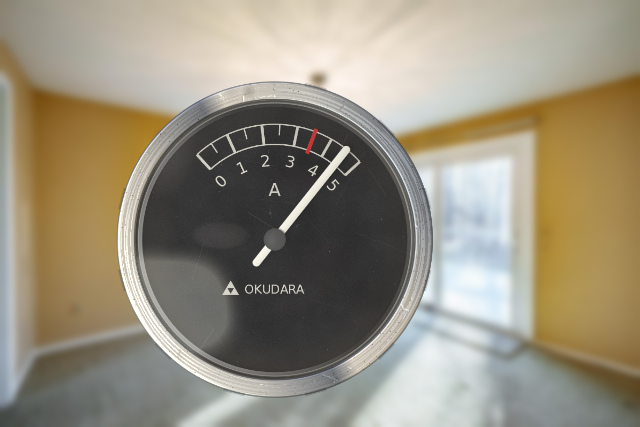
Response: 4.5 A
